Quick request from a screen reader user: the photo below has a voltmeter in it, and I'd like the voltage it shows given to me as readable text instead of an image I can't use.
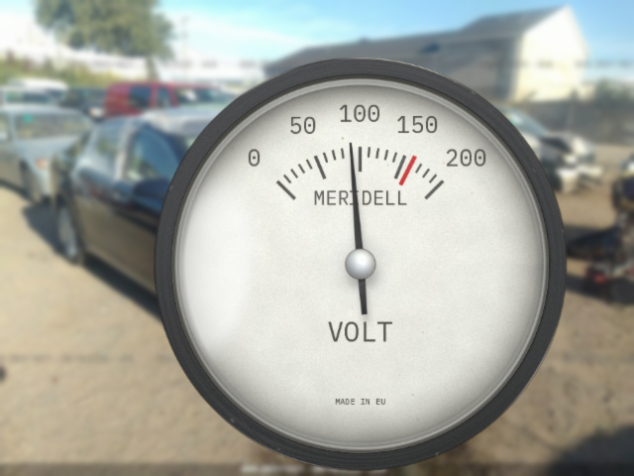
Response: 90 V
